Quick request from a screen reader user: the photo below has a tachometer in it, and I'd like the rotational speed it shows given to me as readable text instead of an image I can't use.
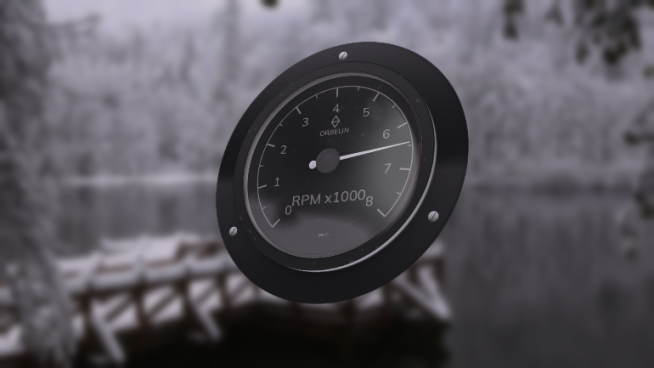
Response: 6500 rpm
